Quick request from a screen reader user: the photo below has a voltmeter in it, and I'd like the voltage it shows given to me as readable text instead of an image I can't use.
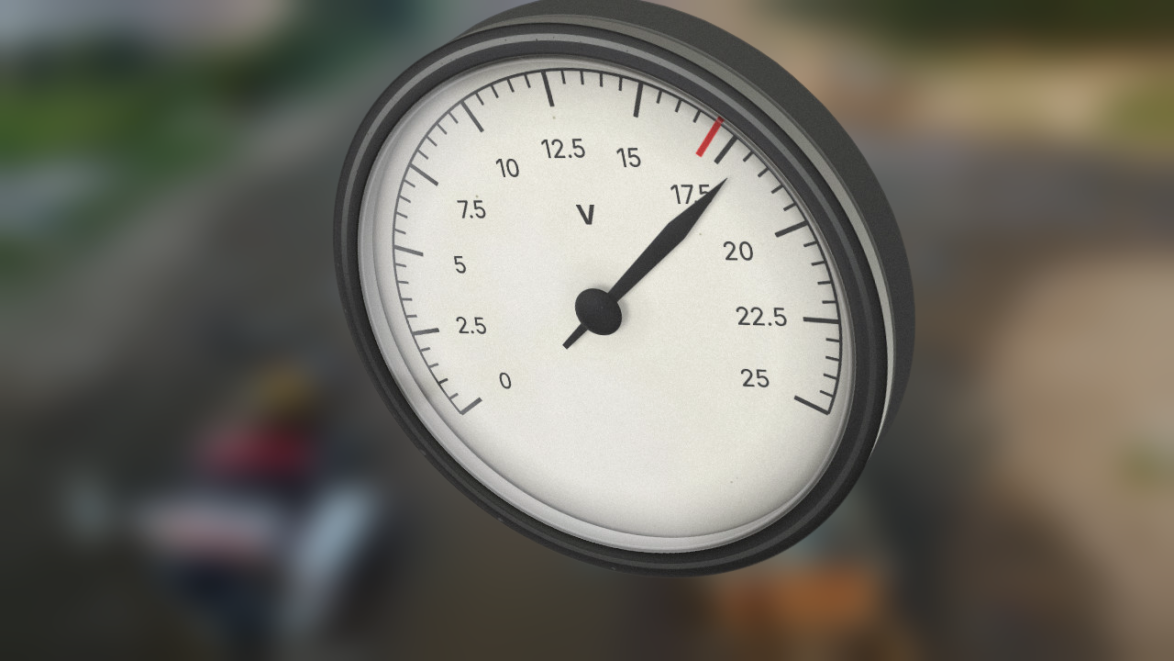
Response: 18 V
